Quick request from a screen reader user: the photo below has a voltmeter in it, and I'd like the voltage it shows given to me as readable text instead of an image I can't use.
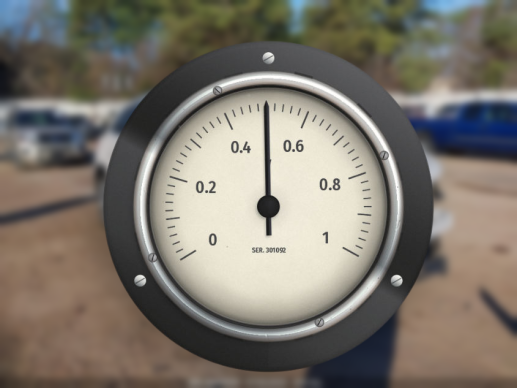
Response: 0.5 V
